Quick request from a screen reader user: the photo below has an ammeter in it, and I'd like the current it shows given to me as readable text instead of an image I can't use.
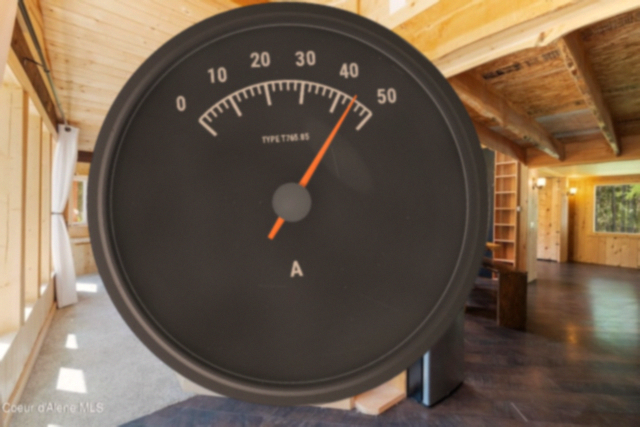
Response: 44 A
